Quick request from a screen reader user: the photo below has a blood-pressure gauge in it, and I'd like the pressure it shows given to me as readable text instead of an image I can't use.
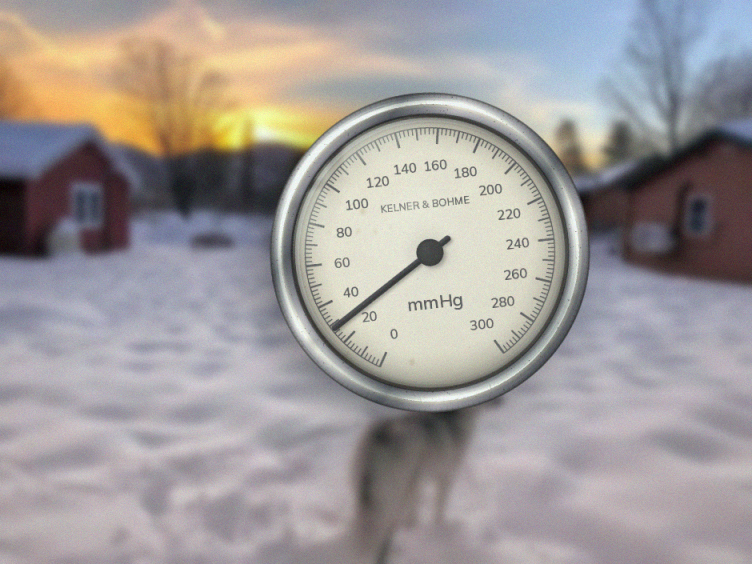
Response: 28 mmHg
